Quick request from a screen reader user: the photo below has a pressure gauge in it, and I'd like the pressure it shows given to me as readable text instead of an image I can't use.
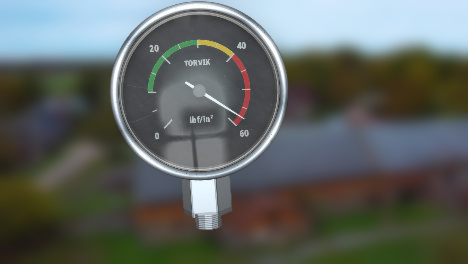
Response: 57.5 psi
